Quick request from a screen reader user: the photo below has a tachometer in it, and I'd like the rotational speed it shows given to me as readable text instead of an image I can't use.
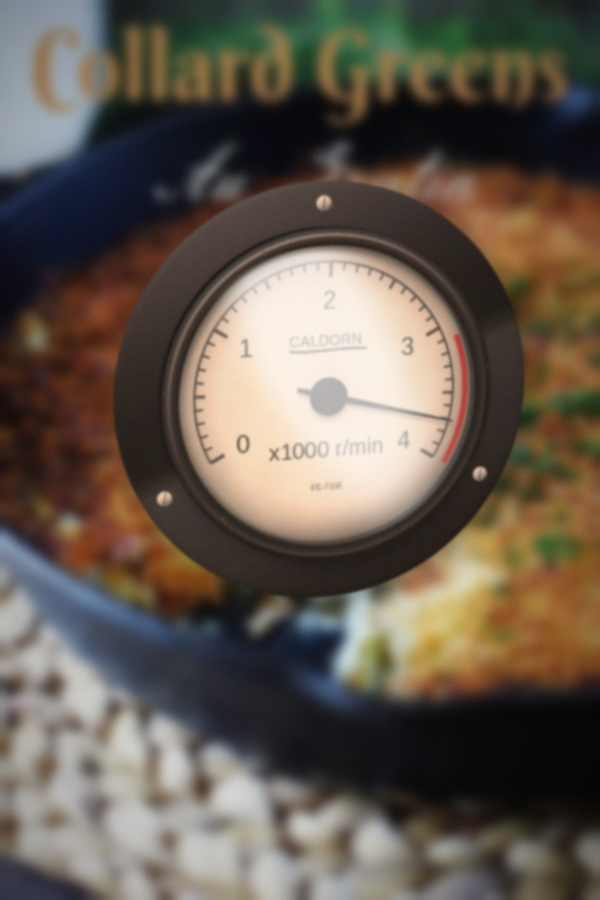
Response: 3700 rpm
